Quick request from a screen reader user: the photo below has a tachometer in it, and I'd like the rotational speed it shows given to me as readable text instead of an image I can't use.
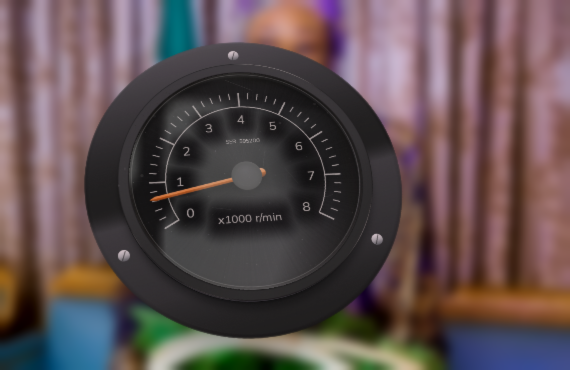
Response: 600 rpm
